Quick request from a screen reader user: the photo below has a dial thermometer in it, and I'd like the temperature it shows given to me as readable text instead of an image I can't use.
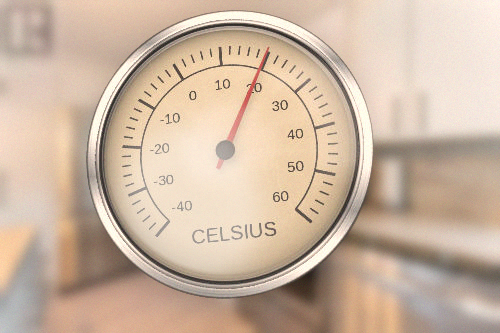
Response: 20 °C
